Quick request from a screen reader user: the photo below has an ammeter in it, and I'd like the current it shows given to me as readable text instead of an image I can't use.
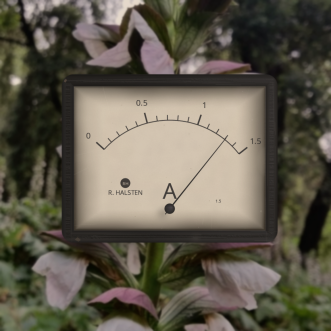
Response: 1.3 A
